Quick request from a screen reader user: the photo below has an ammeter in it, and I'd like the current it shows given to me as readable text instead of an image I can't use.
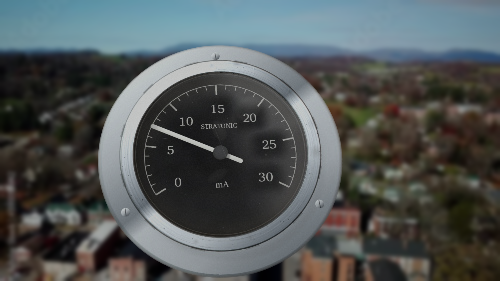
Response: 7 mA
